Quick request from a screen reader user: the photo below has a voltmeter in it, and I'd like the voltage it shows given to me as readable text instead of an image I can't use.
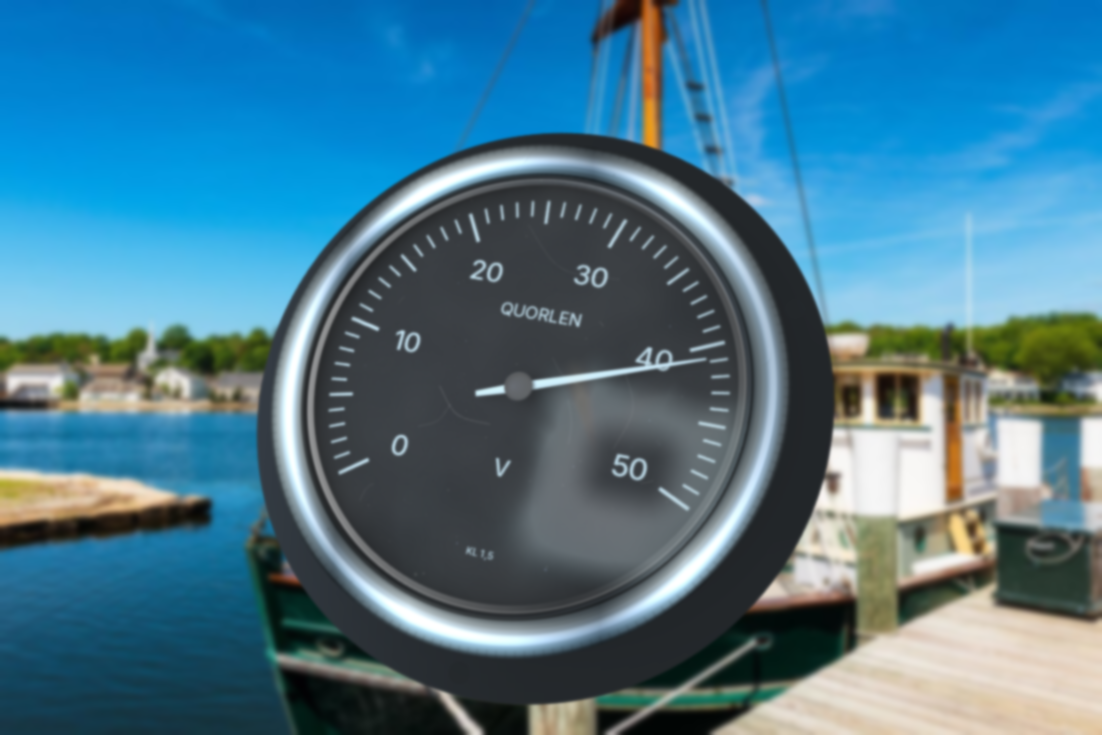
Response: 41 V
